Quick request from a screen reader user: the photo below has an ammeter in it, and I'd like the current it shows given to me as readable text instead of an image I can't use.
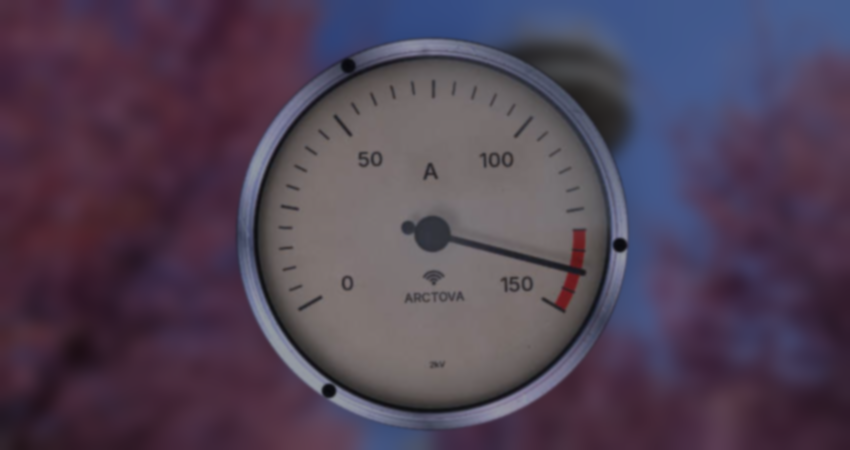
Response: 140 A
